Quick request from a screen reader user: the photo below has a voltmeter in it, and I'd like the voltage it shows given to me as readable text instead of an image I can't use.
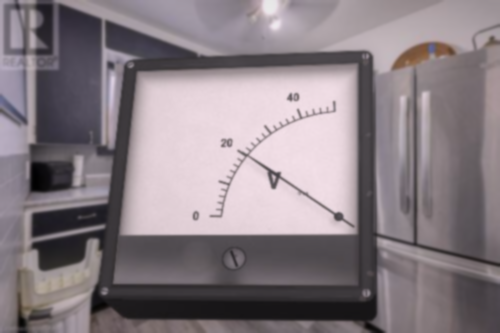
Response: 20 V
